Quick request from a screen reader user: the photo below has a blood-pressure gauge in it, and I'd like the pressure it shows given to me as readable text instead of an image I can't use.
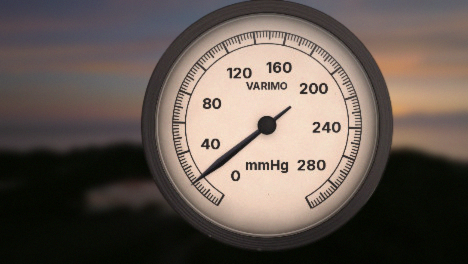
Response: 20 mmHg
